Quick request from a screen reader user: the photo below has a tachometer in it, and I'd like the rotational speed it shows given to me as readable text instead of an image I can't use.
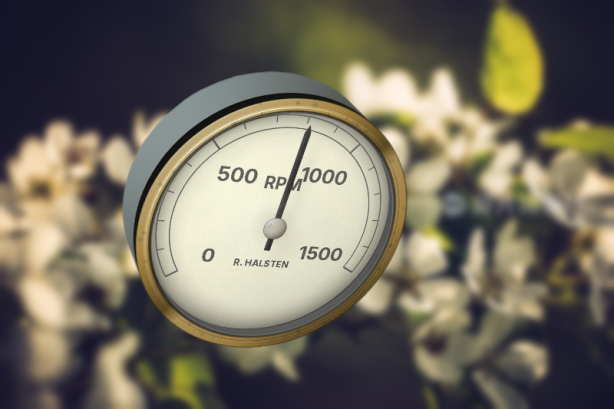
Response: 800 rpm
